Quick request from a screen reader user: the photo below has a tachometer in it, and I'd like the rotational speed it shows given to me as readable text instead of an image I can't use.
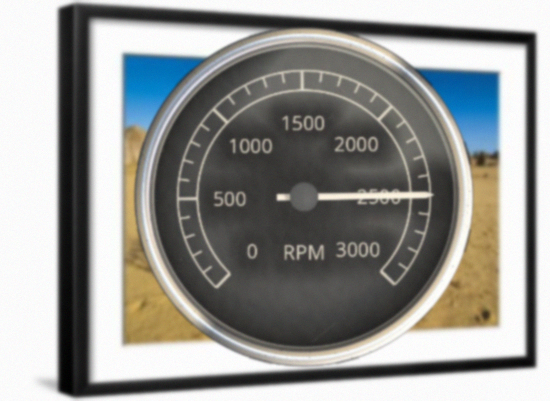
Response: 2500 rpm
